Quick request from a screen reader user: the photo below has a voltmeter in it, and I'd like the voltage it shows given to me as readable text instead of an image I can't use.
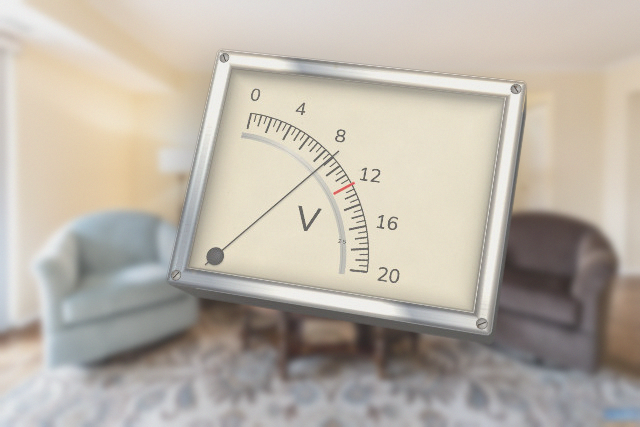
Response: 9 V
